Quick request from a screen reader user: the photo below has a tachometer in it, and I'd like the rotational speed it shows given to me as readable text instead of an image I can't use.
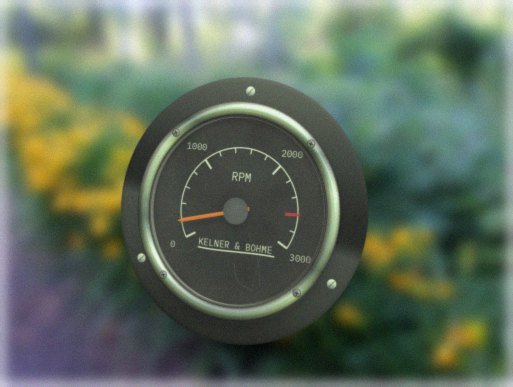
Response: 200 rpm
